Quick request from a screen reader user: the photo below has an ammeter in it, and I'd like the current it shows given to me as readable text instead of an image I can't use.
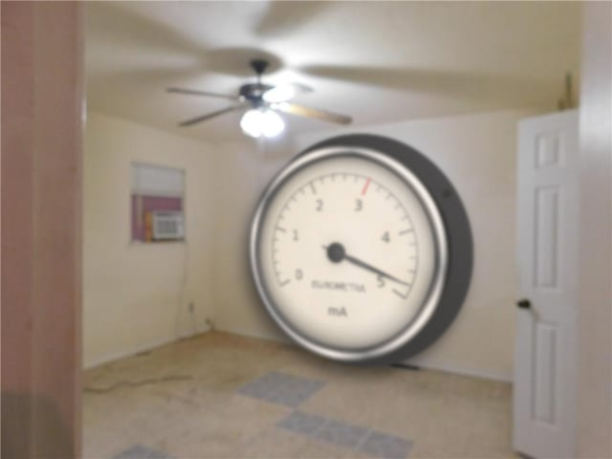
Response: 4.8 mA
